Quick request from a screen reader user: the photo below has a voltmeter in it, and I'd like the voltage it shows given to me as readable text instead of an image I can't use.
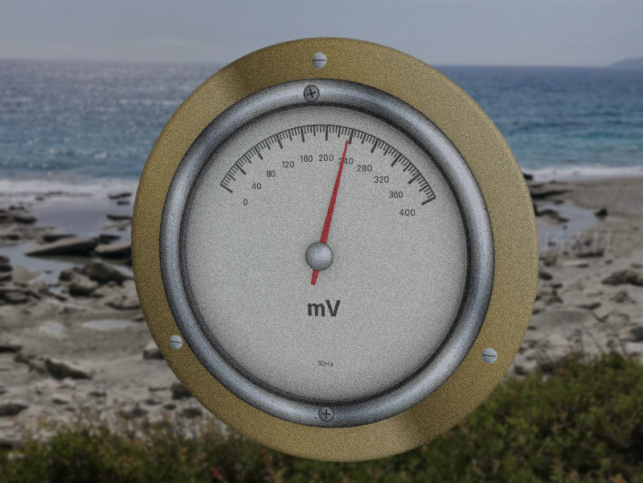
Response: 240 mV
